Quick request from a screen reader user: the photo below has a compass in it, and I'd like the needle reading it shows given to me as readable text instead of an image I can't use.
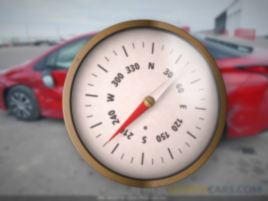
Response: 220 °
